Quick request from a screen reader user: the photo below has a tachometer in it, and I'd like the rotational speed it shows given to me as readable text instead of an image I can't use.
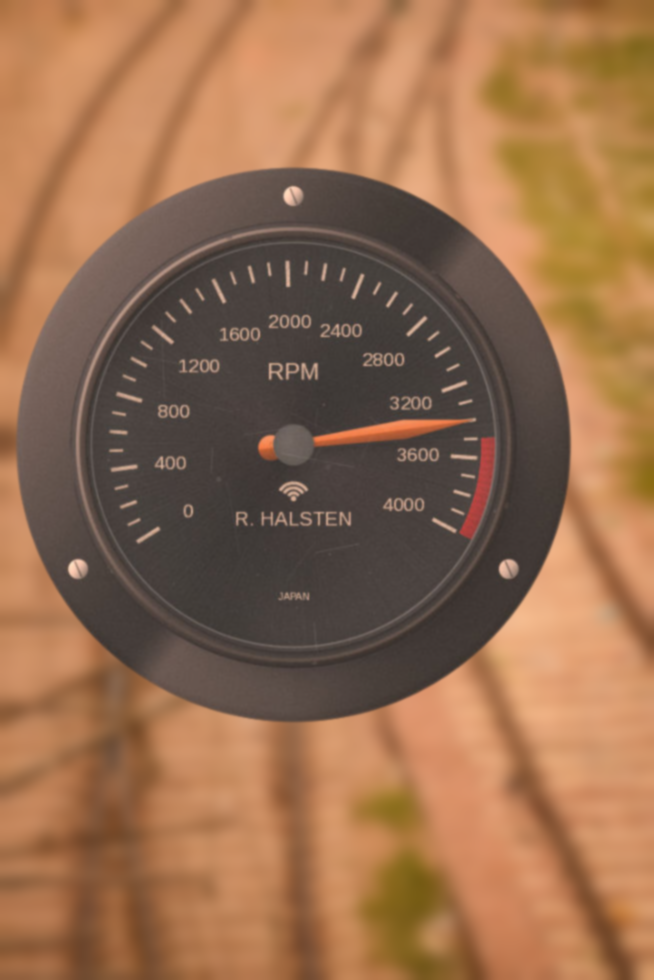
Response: 3400 rpm
